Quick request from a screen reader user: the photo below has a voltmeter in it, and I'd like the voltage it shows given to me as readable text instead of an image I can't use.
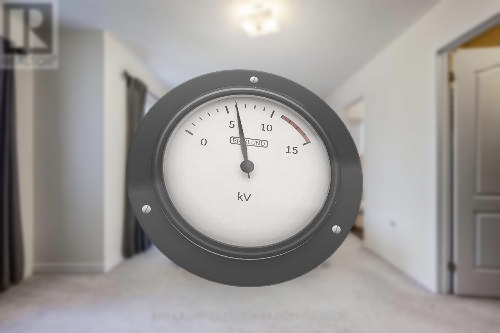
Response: 6 kV
